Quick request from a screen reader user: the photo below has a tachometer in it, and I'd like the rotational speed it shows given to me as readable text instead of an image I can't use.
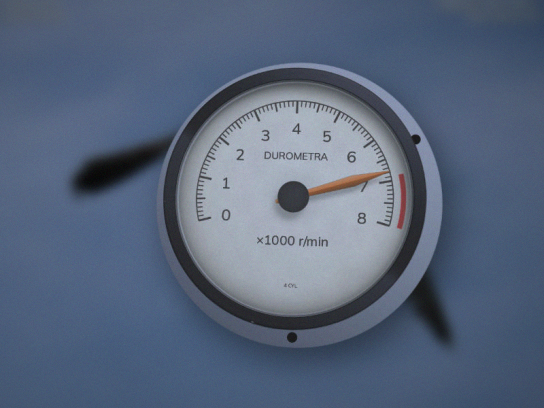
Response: 6800 rpm
